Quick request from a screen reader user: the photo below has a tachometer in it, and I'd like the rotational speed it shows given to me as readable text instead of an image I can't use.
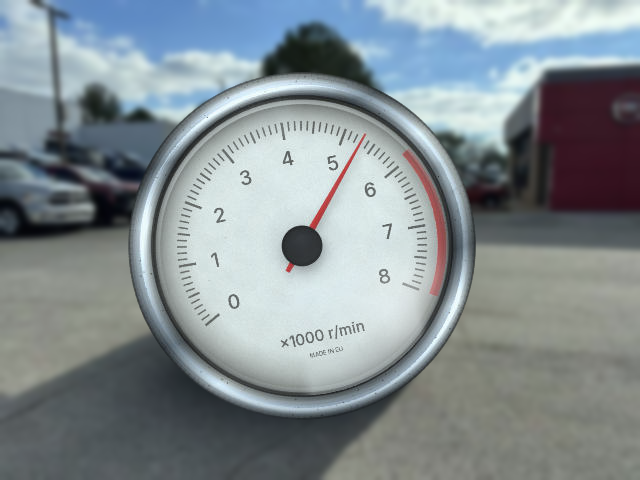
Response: 5300 rpm
